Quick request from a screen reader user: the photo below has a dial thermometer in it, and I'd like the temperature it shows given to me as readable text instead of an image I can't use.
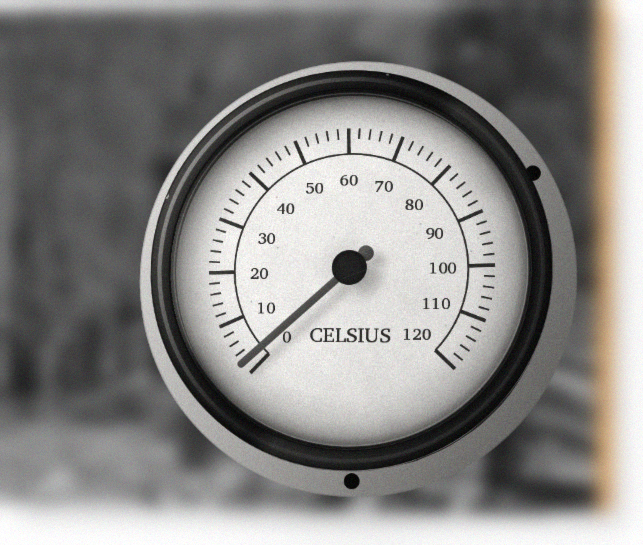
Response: 2 °C
